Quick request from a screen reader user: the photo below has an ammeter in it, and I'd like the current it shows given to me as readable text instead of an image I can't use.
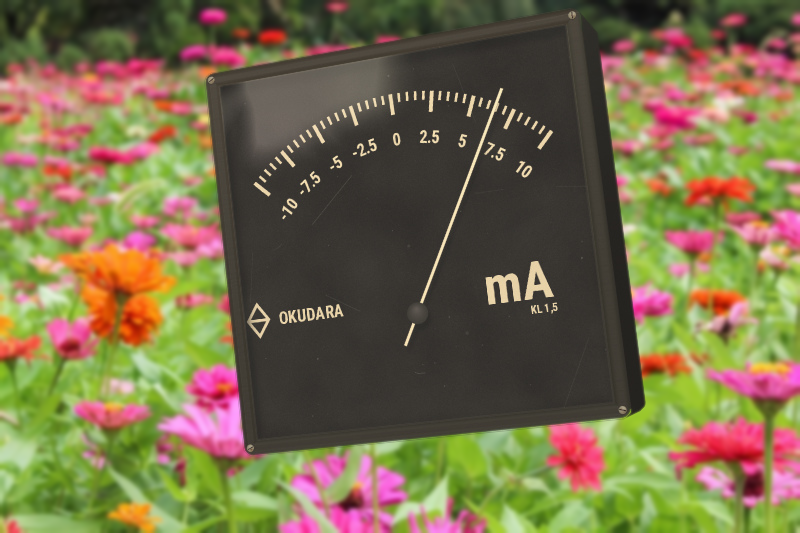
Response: 6.5 mA
